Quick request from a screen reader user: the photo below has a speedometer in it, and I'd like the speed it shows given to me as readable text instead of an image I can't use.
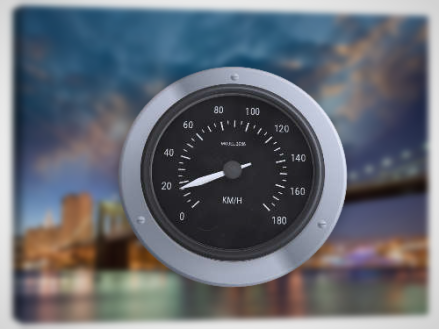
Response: 15 km/h
